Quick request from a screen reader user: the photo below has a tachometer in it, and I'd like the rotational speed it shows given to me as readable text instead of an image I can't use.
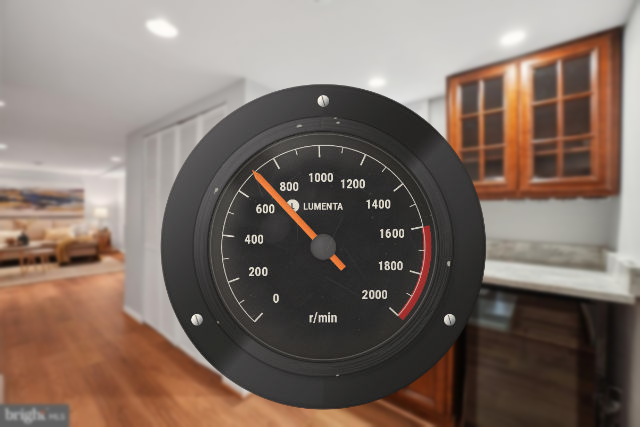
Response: 700 rpm
